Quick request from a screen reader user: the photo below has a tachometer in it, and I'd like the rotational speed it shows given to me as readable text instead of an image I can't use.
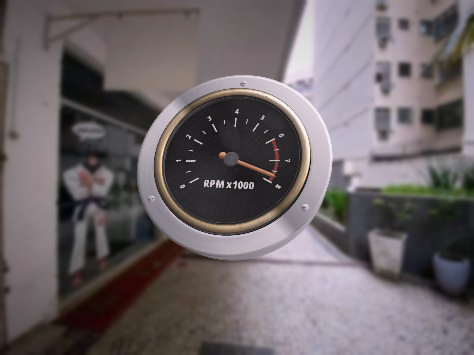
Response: 7750 rpm
